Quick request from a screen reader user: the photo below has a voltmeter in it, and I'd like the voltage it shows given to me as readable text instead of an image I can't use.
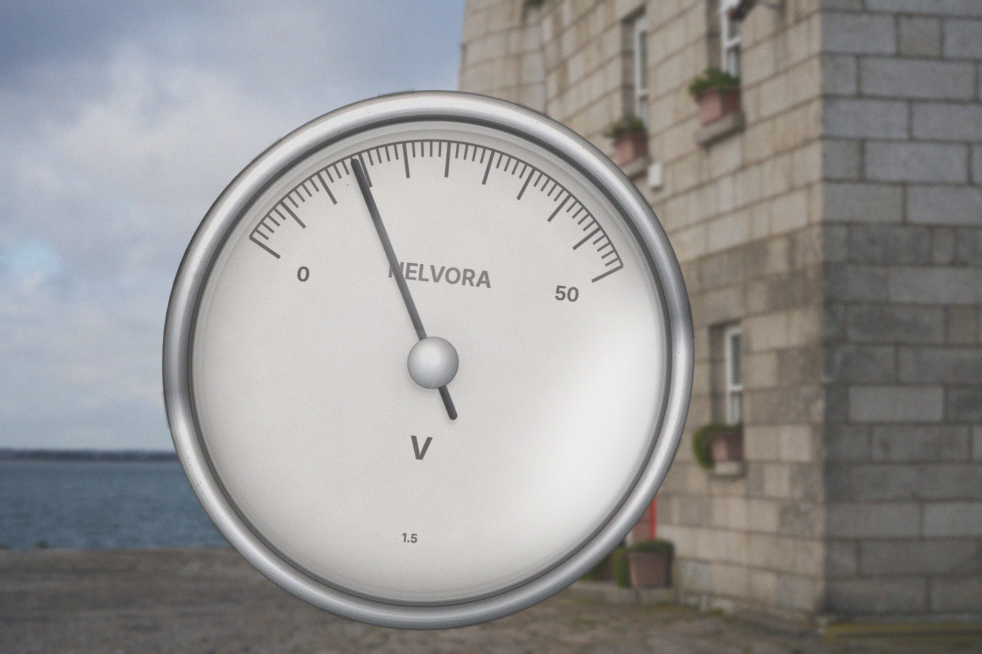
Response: 14 V
